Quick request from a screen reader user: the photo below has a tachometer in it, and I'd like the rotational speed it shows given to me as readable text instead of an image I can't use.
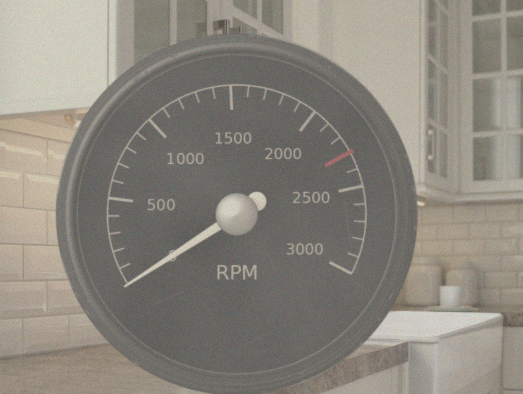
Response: 0 rpm
